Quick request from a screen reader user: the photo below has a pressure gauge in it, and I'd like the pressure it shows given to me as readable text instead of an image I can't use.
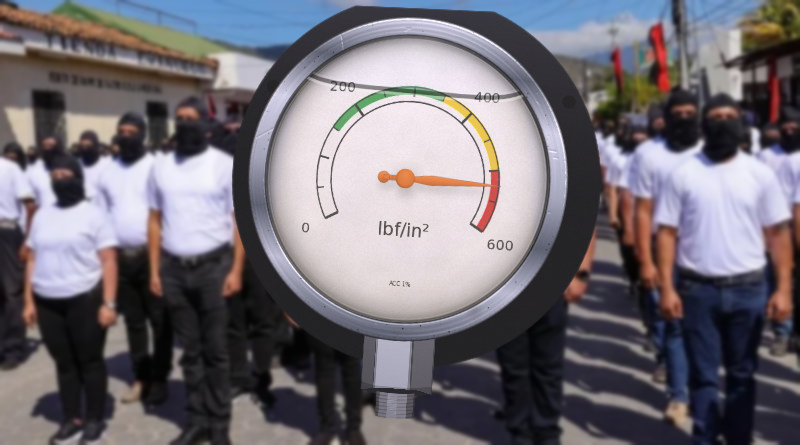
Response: 525 psi
